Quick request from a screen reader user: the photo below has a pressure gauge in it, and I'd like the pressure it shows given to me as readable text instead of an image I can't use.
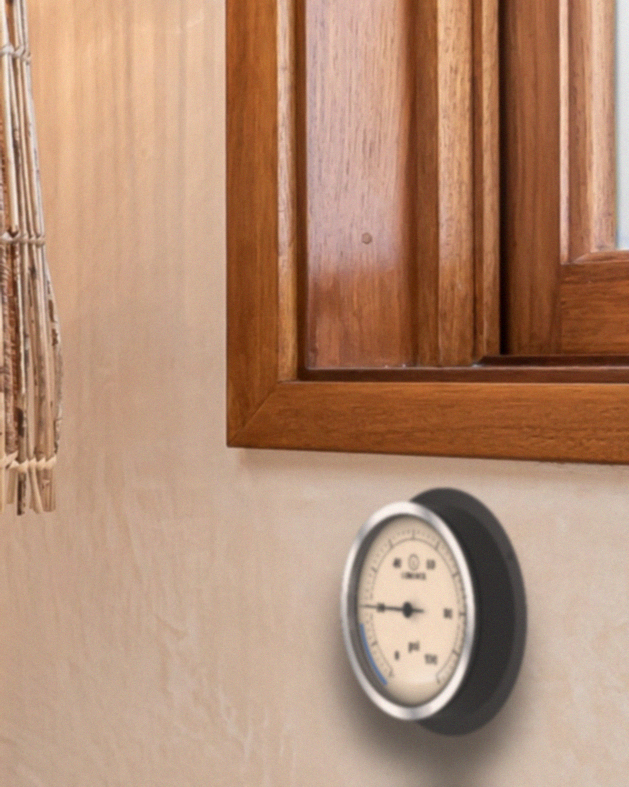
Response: 20 psi
